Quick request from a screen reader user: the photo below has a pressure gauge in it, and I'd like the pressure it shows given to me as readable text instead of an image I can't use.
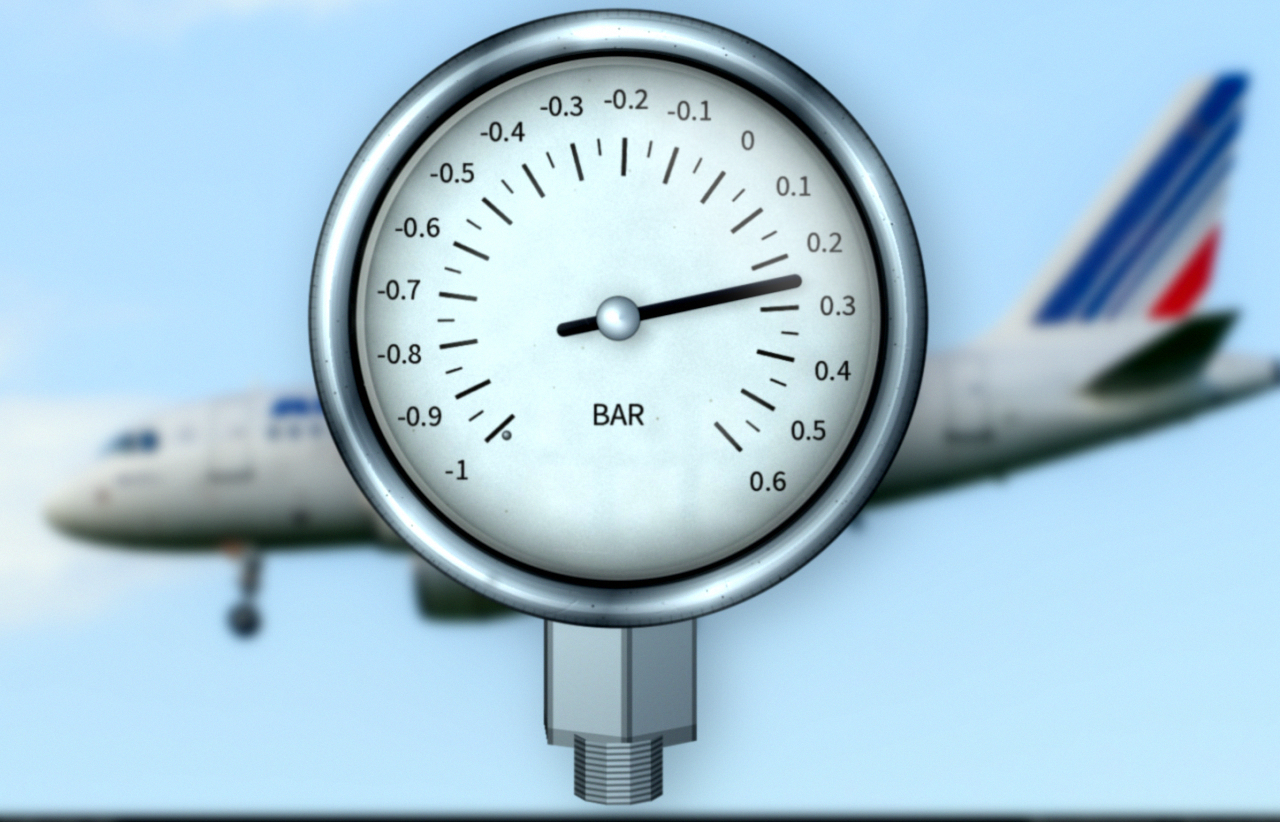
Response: 0.25 bar
